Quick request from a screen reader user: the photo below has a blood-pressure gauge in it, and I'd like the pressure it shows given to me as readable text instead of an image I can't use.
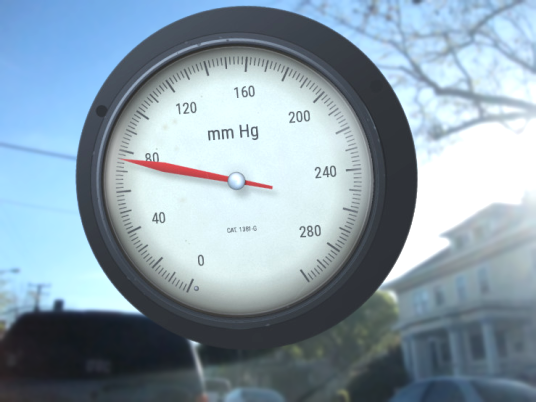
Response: 76 mmHg
